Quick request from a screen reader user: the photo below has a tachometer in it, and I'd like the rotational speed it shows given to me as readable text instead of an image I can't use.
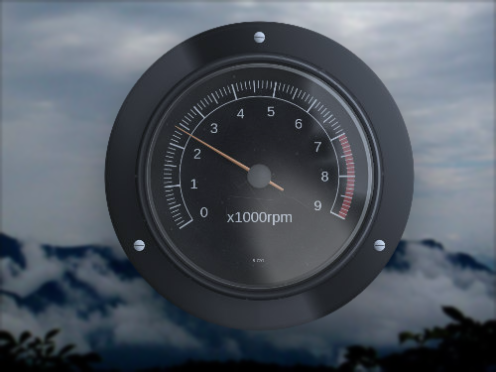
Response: 2400 rpm
